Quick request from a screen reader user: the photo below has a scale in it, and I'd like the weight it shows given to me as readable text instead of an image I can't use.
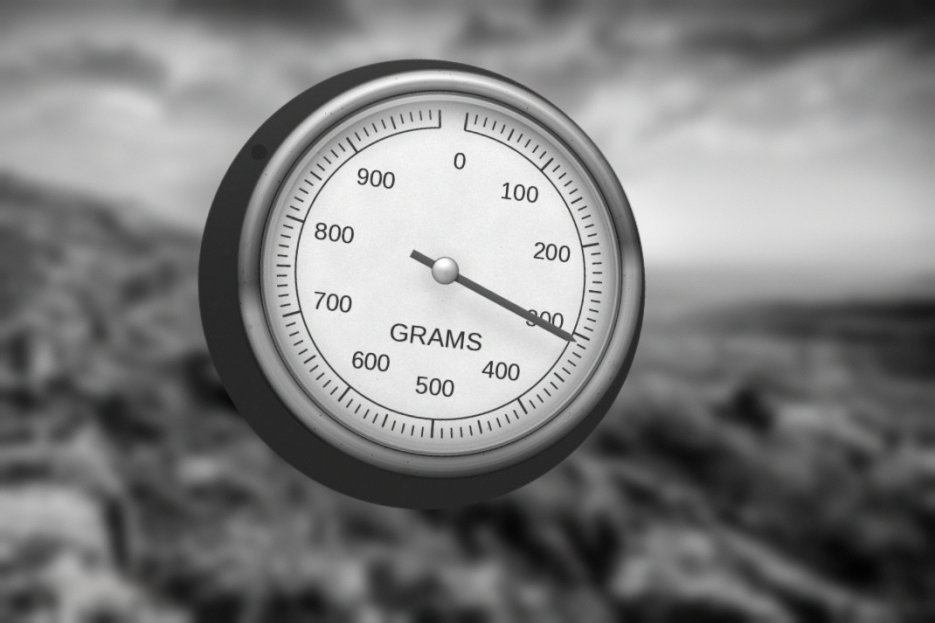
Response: 310 g
